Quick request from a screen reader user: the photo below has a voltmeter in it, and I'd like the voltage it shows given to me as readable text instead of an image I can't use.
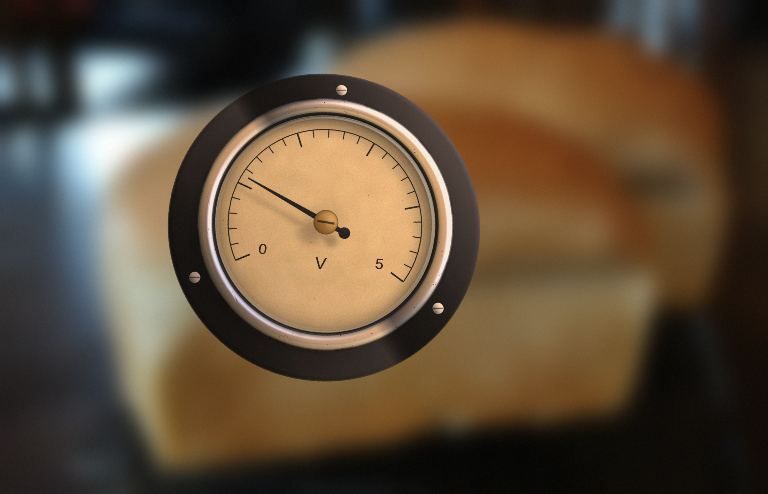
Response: 1.1 V
